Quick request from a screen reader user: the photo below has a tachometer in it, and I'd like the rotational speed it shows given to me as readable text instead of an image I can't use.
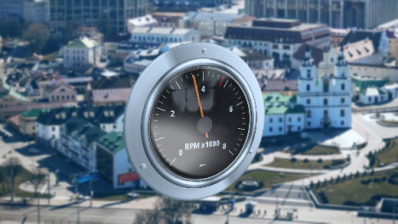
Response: 3600 rpm
